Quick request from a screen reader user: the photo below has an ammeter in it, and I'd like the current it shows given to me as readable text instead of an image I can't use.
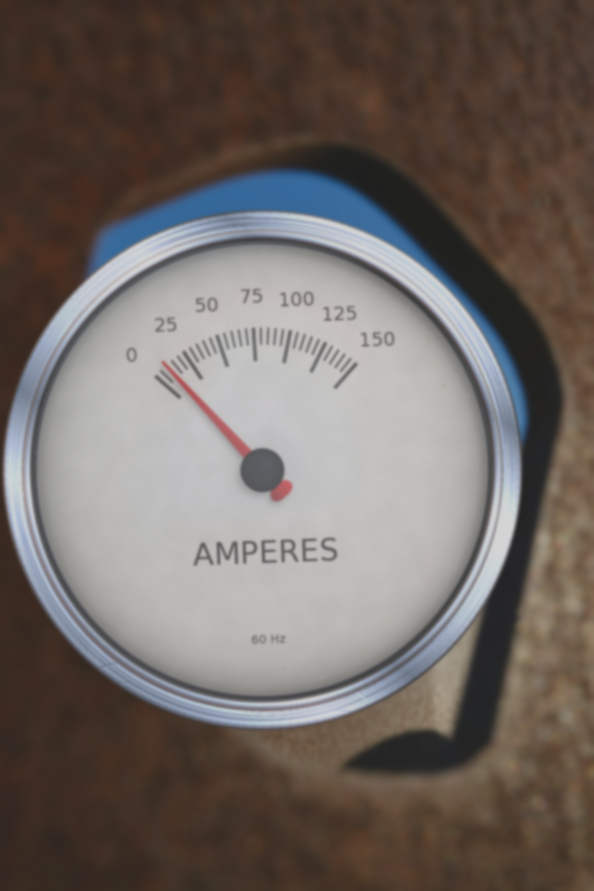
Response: 10 A
